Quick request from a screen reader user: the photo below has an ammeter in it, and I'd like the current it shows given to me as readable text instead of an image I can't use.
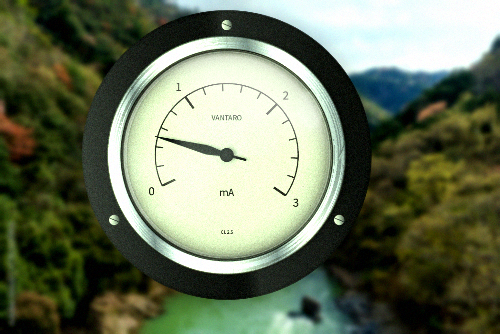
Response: 0.5 mA
